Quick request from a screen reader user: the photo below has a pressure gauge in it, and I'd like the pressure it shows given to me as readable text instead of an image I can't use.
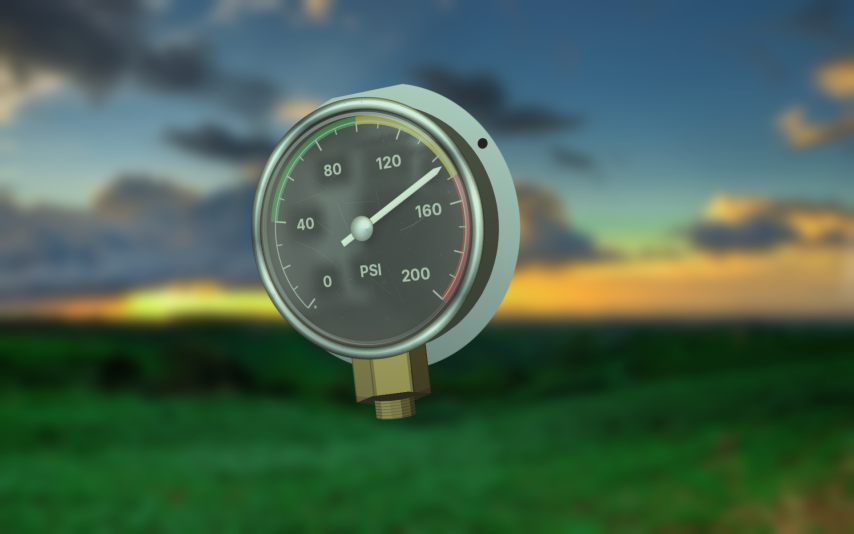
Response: 145 psi
